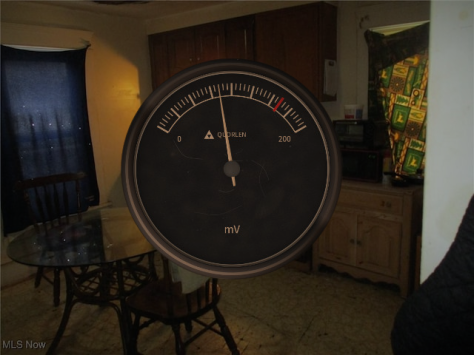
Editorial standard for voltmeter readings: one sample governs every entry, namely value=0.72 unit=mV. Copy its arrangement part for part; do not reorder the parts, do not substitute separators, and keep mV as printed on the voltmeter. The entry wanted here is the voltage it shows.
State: value=85 unit=mV
